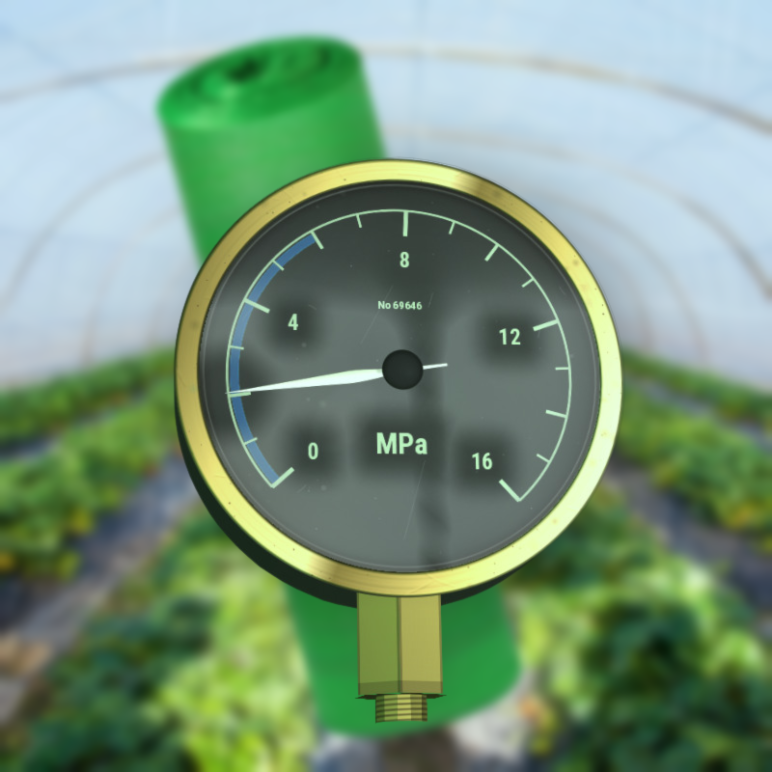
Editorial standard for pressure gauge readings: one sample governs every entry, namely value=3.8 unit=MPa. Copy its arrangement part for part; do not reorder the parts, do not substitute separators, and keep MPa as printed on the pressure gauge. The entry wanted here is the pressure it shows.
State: value=2 unit=MPa
